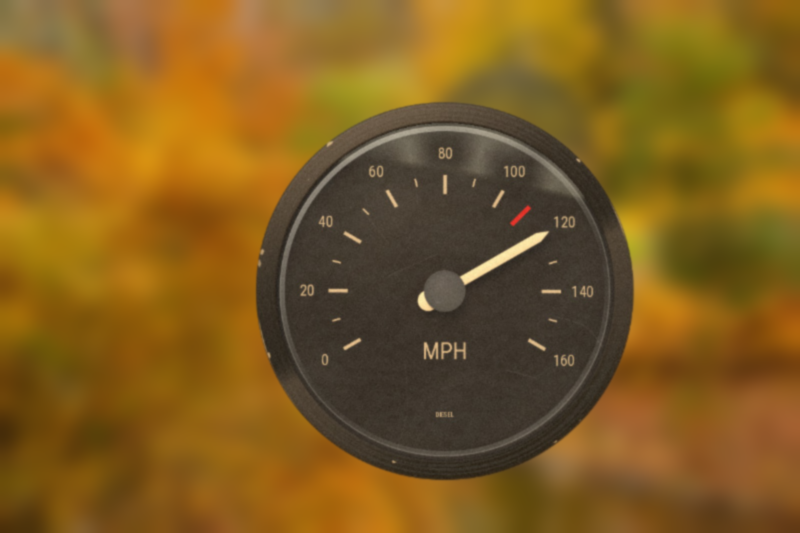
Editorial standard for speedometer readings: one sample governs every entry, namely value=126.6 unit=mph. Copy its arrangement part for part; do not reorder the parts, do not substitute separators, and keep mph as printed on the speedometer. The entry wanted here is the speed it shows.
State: value=120 unit=mph
